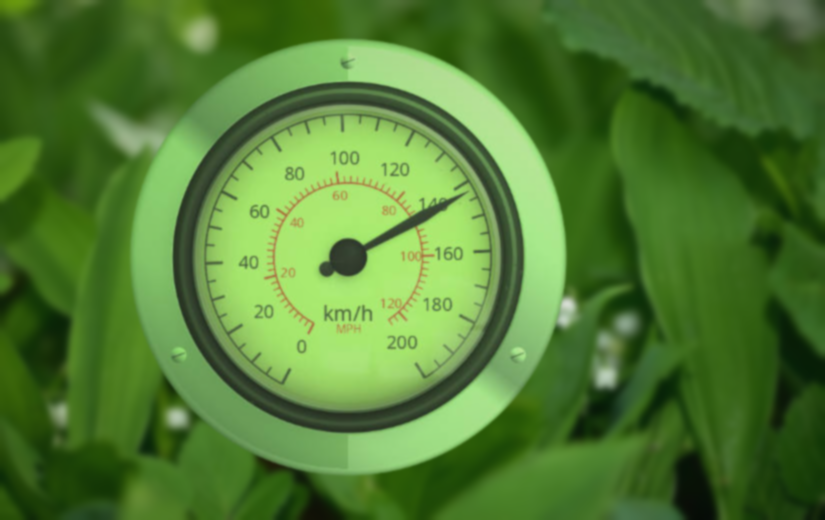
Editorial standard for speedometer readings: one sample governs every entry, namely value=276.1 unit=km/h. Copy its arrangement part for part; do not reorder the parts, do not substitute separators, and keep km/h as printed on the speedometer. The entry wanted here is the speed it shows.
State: value=142.5 unit=km/h
